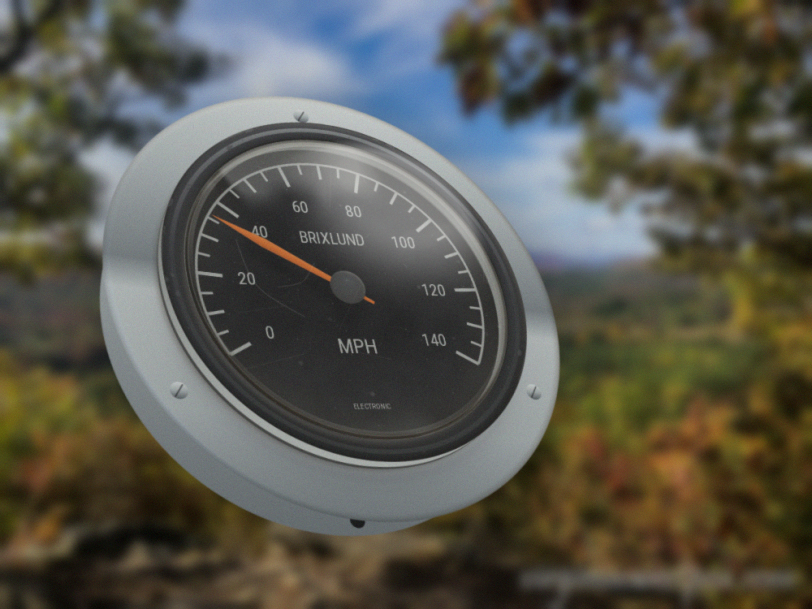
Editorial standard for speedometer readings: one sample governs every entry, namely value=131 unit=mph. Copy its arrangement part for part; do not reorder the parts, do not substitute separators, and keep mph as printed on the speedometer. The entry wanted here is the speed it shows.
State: value=35 unit=mph
